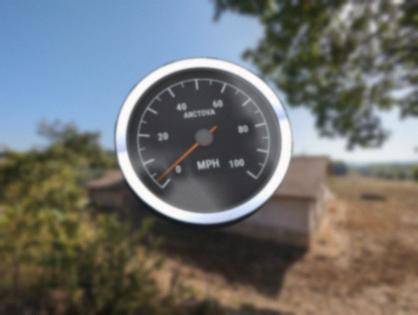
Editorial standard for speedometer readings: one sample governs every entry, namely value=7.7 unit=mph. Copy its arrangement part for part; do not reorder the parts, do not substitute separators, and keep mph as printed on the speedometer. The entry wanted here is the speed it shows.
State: value=2.5 unit=mph
